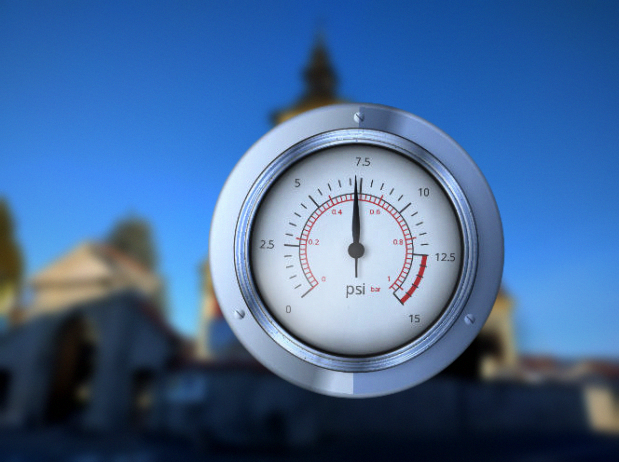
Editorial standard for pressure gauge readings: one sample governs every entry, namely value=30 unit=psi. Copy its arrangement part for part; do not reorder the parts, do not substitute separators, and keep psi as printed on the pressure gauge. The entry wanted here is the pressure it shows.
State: value=7.25 unit=psi
